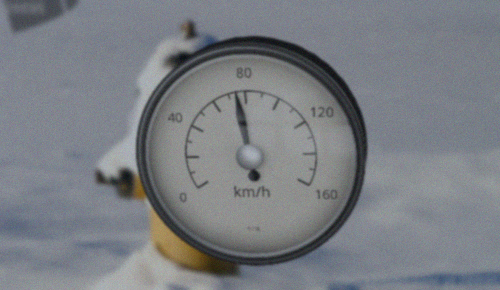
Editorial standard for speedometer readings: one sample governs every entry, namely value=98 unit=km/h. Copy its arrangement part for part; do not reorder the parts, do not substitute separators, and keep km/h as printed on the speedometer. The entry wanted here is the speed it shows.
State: value=75 unit=km/h
